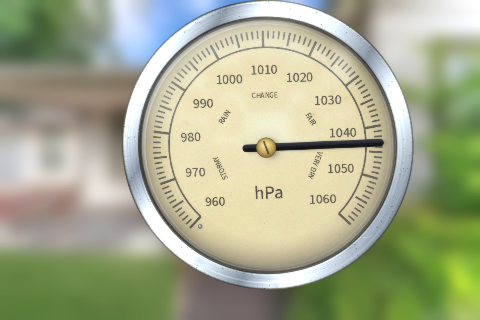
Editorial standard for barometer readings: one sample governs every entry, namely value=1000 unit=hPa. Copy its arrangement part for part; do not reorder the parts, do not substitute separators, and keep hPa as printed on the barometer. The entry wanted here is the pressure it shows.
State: value=1043 unit=hPa
